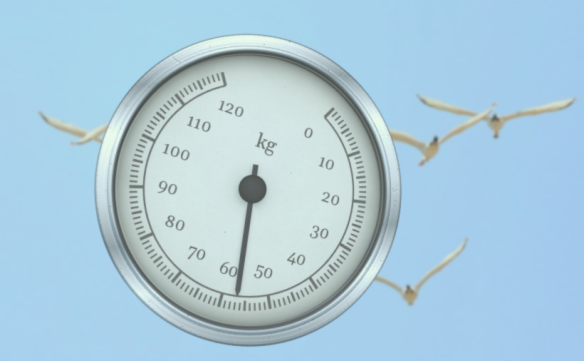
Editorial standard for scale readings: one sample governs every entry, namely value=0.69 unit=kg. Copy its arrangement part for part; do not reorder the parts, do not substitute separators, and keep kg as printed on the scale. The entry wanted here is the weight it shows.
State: value=57 unit=kg
